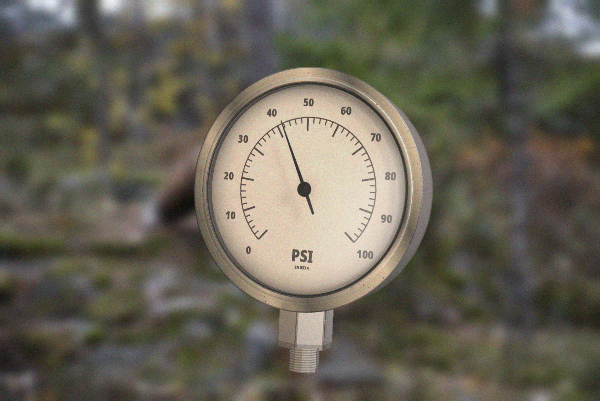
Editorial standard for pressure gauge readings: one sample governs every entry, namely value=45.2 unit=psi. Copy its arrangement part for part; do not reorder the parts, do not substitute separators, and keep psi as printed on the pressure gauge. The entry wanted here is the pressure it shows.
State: value=42 unit=psi
